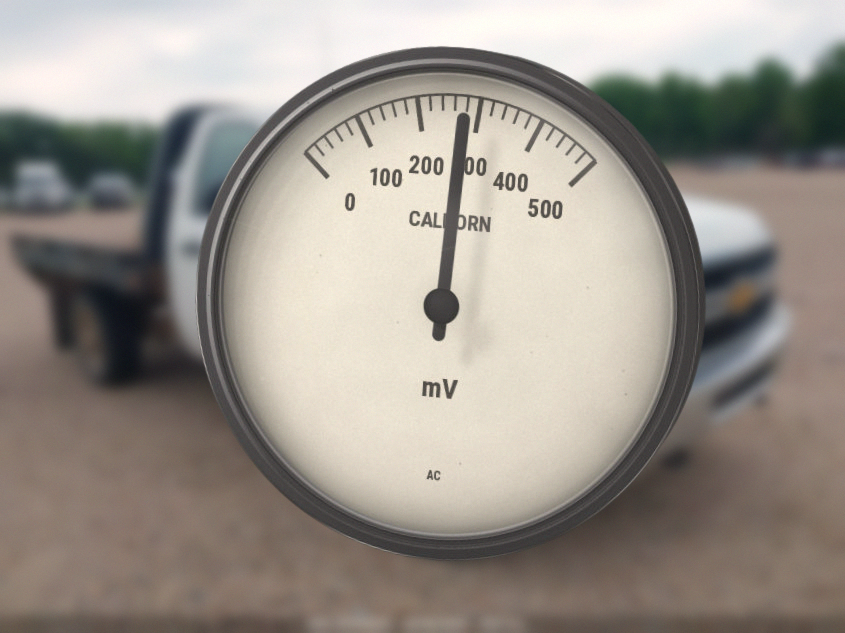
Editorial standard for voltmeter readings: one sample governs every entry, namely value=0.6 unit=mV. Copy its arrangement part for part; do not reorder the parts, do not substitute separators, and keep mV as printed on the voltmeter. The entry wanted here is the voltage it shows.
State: value=280 unit=mV
